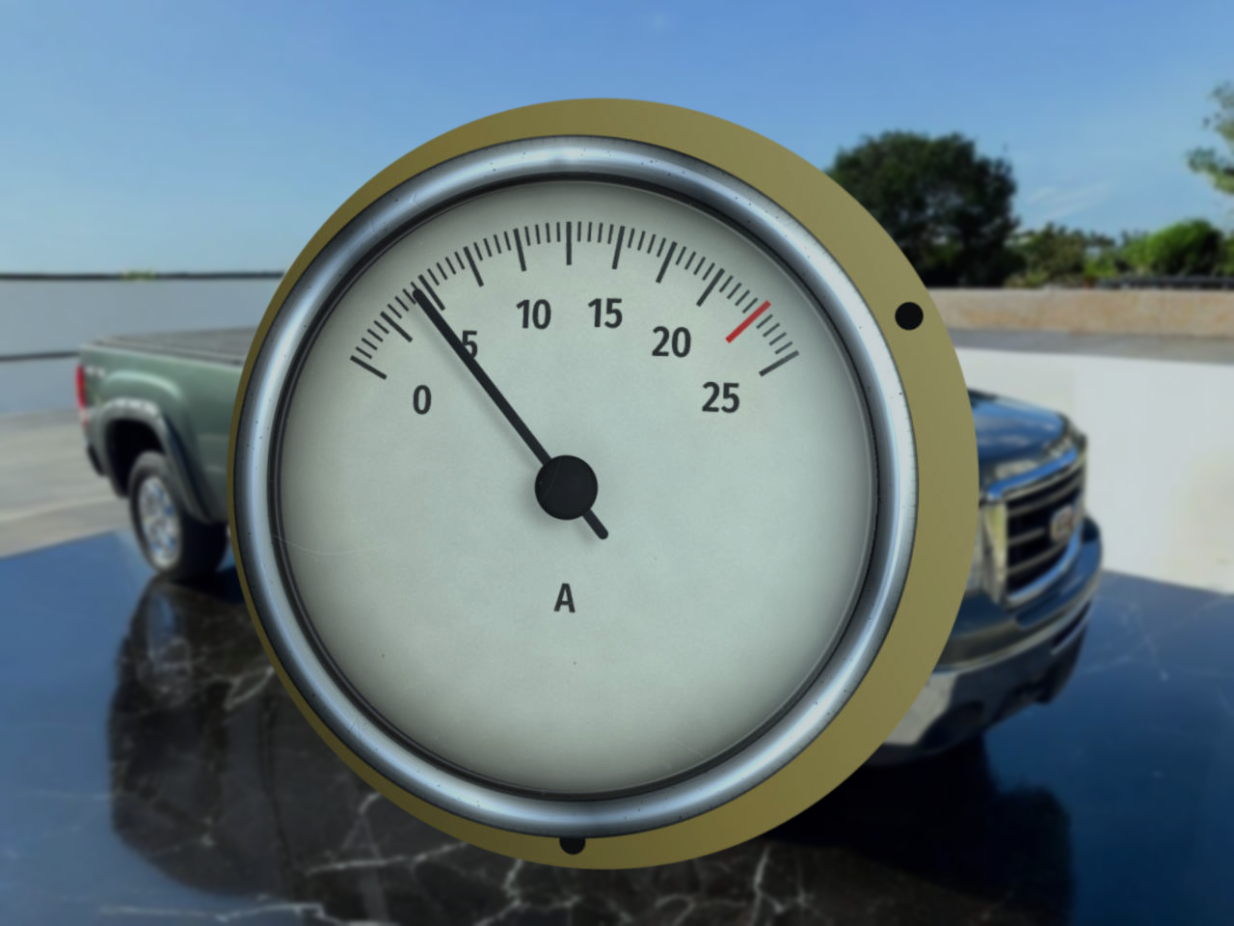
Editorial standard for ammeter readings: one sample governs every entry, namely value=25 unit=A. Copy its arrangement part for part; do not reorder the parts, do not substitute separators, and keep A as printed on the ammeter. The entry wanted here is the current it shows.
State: value=4.5 unit=A
